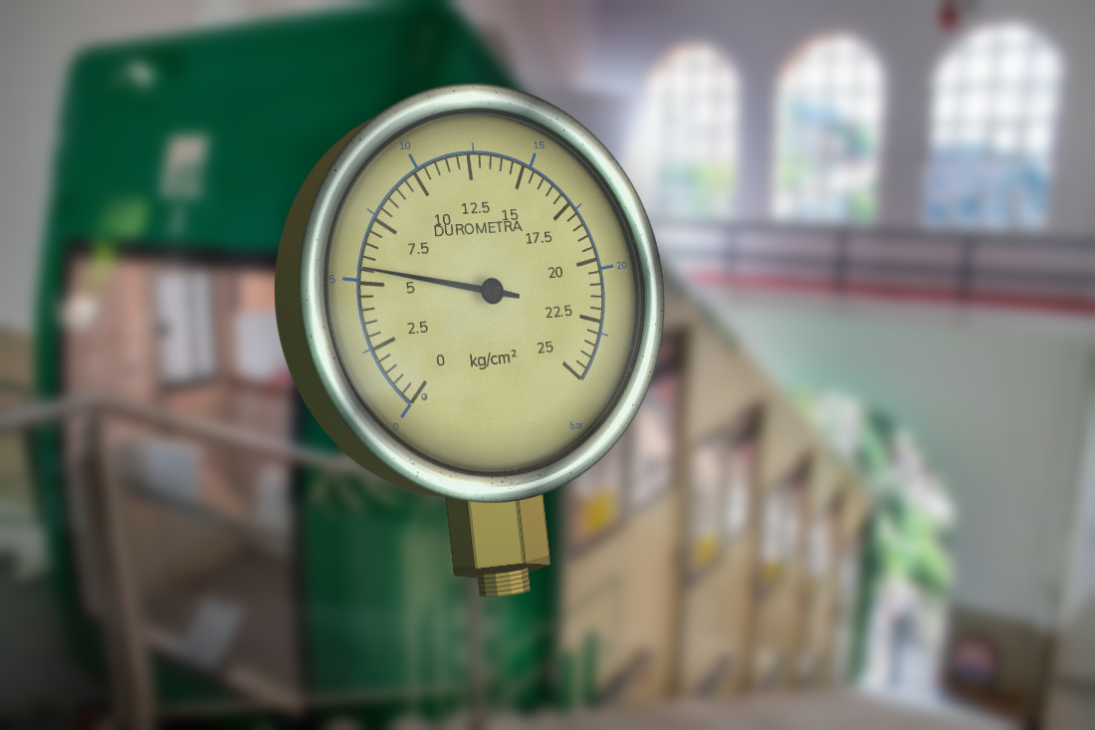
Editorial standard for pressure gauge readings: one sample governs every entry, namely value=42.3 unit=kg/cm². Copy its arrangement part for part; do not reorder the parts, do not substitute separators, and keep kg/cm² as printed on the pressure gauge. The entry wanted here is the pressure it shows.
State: value=5.5 unit=kg/cm²
